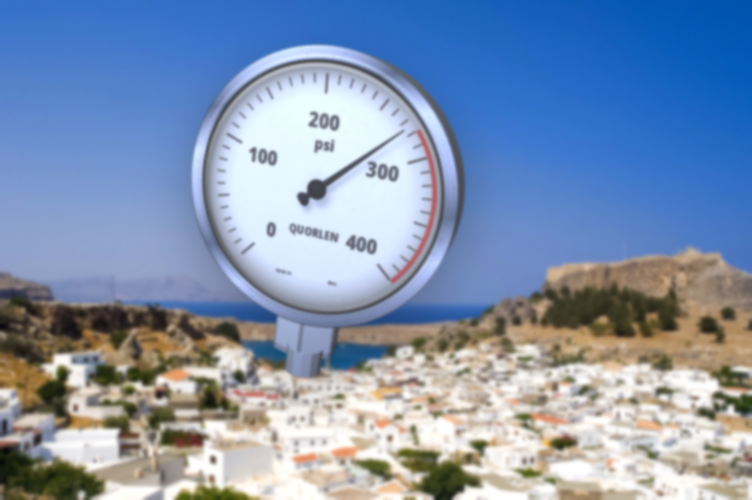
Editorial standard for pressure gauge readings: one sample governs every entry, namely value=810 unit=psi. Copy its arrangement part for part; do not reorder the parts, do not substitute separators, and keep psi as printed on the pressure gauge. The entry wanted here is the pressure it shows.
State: value=275 unit=psi
